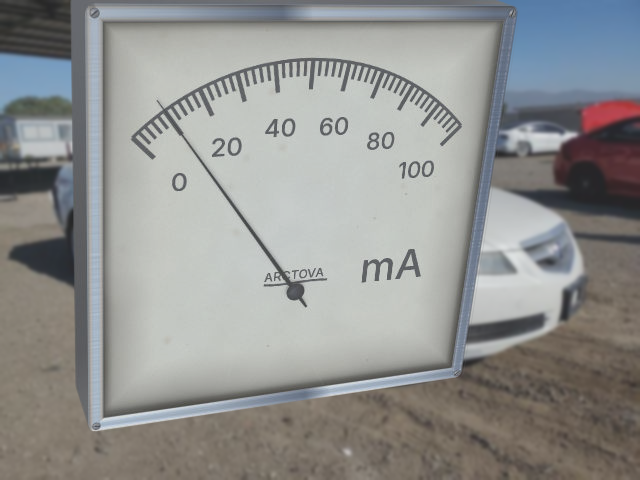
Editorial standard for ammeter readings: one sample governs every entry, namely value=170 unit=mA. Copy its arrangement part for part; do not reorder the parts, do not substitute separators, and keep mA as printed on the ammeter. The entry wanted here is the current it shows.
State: value=10 unit=mA
